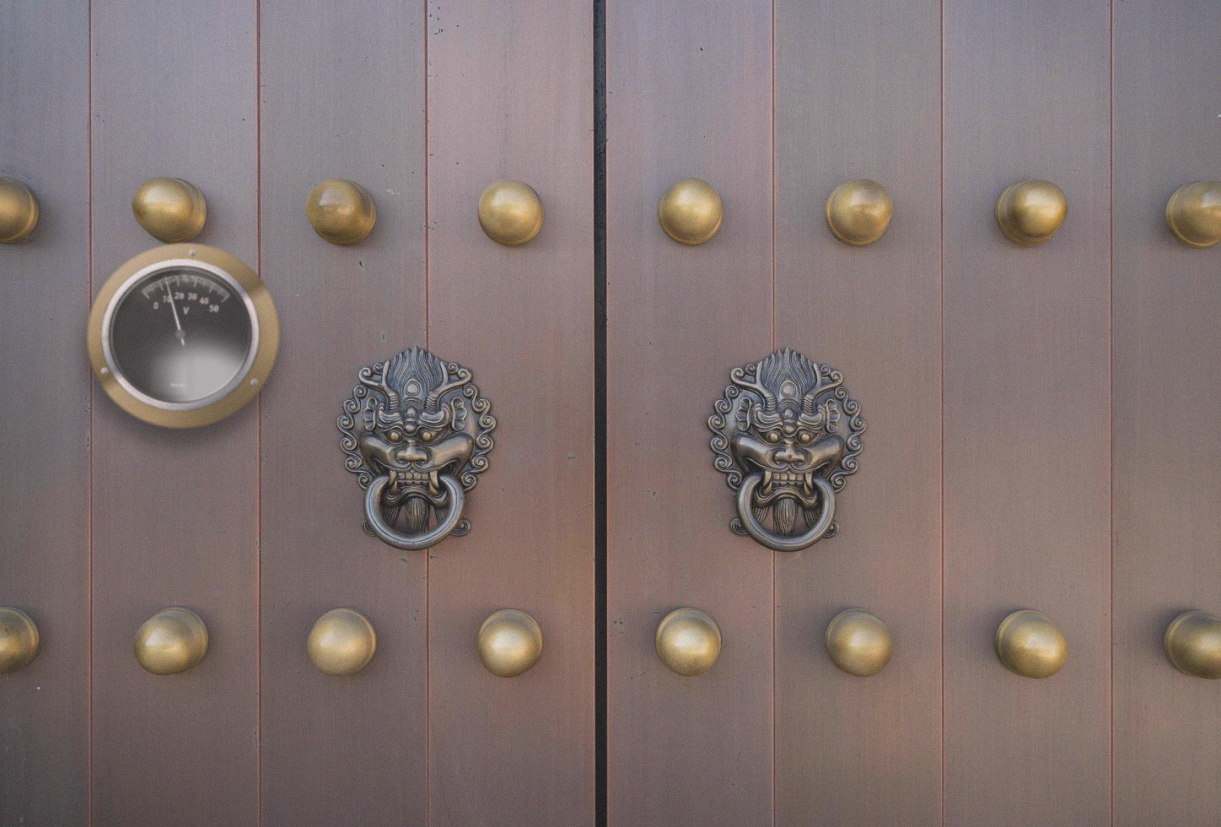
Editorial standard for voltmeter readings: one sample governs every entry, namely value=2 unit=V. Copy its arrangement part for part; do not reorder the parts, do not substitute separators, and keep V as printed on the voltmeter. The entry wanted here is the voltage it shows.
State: value=15 unit=V
